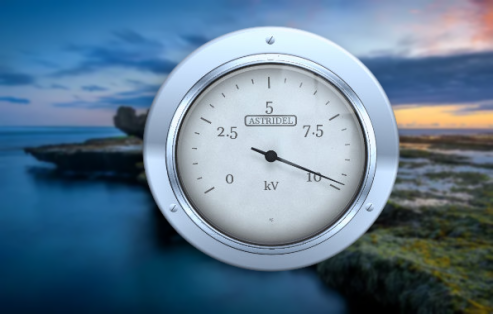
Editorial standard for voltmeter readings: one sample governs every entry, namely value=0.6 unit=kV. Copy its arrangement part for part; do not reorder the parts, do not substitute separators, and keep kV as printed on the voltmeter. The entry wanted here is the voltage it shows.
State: value=9.75 unit=kV
